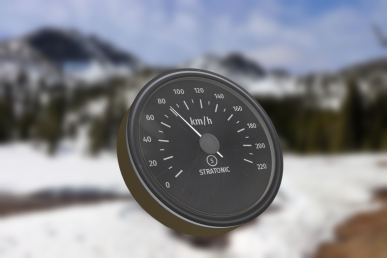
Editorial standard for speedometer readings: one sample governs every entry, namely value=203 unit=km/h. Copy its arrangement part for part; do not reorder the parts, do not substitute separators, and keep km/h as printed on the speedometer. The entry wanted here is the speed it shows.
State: value=80 unit=km/h
